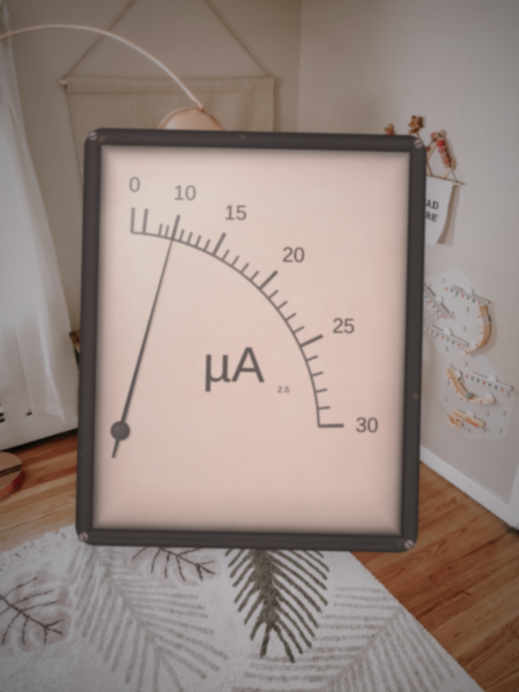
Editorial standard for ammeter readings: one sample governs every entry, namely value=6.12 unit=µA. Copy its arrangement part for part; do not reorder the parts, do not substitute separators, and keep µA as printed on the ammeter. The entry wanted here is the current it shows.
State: value=10 unit=µA
